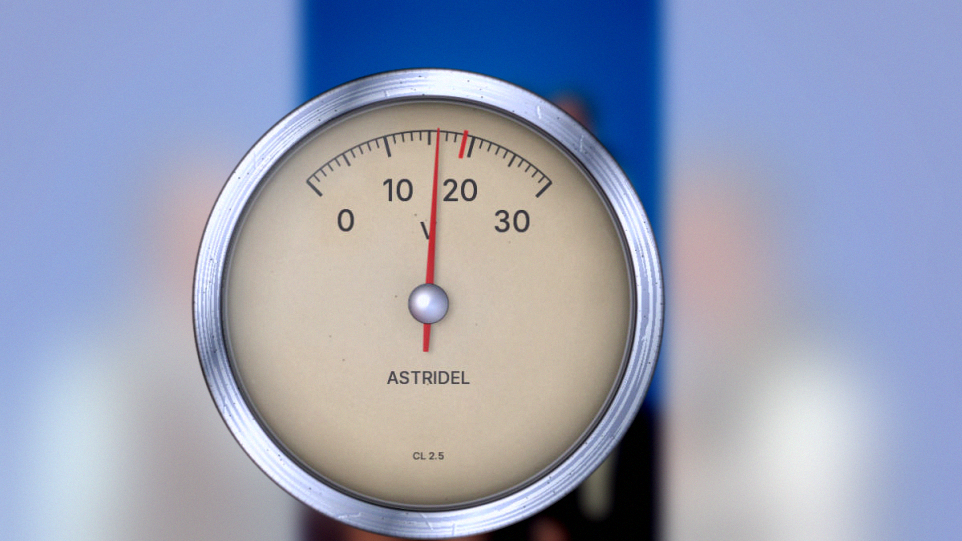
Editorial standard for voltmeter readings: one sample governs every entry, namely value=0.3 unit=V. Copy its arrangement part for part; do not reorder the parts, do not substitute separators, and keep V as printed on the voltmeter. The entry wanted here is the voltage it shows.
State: value=16 unit=V
